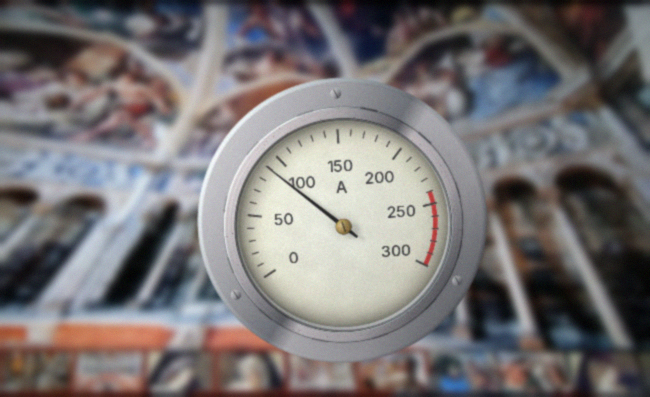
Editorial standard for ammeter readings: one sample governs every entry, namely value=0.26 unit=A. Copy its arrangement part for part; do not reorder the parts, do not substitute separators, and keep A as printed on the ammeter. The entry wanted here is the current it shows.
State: value=90 unit=A
